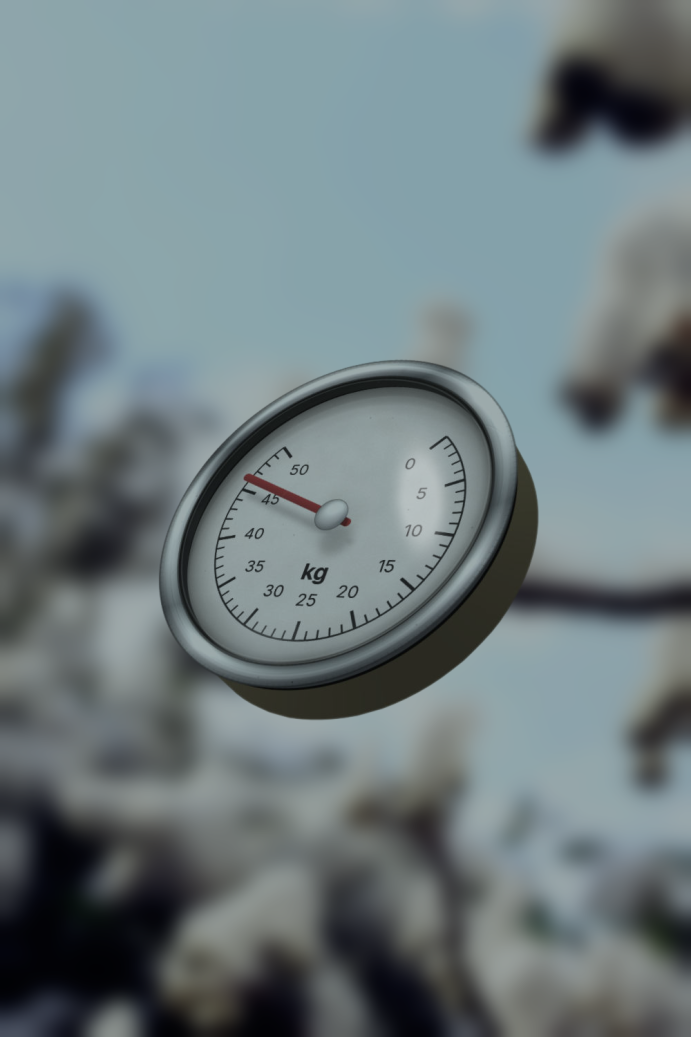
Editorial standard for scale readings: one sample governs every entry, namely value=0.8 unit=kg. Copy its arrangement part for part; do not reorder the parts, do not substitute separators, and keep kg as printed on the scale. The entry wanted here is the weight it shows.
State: value=46 unit=kg
